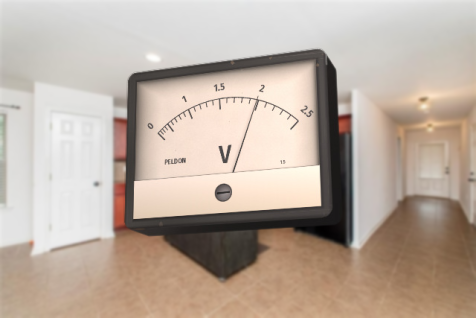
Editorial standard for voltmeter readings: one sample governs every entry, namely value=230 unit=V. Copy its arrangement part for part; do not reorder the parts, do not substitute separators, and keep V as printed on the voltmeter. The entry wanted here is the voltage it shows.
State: value=2 unit=V
